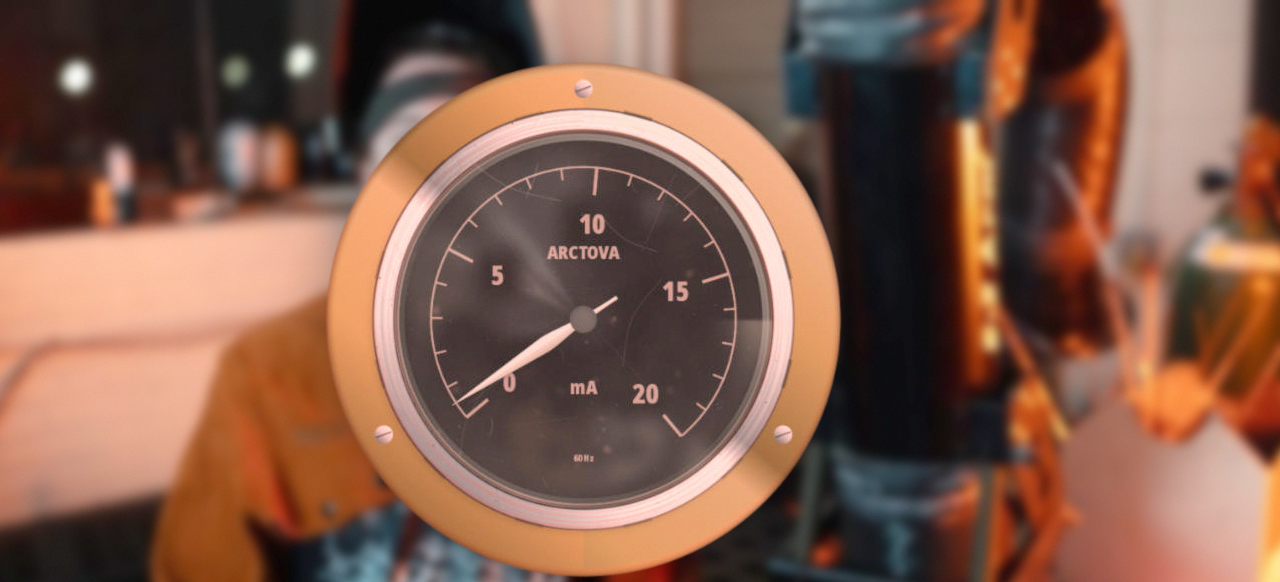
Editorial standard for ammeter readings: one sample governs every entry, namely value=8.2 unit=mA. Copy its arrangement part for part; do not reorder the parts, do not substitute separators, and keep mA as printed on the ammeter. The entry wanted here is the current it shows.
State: value=0.5 unit=mA
